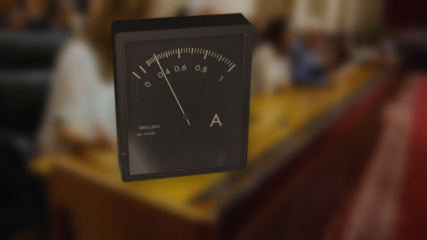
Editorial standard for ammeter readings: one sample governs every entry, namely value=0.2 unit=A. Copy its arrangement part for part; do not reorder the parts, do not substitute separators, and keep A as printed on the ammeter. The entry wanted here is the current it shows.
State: value=0.4 unit=A
